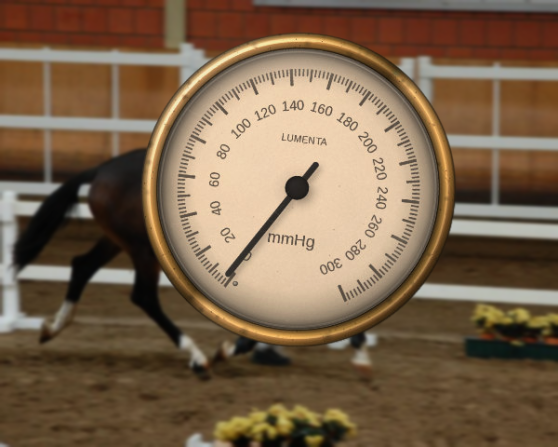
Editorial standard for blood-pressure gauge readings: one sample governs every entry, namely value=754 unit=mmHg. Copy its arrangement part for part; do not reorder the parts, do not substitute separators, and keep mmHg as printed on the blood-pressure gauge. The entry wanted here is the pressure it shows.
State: value=2 unit=mmHg
